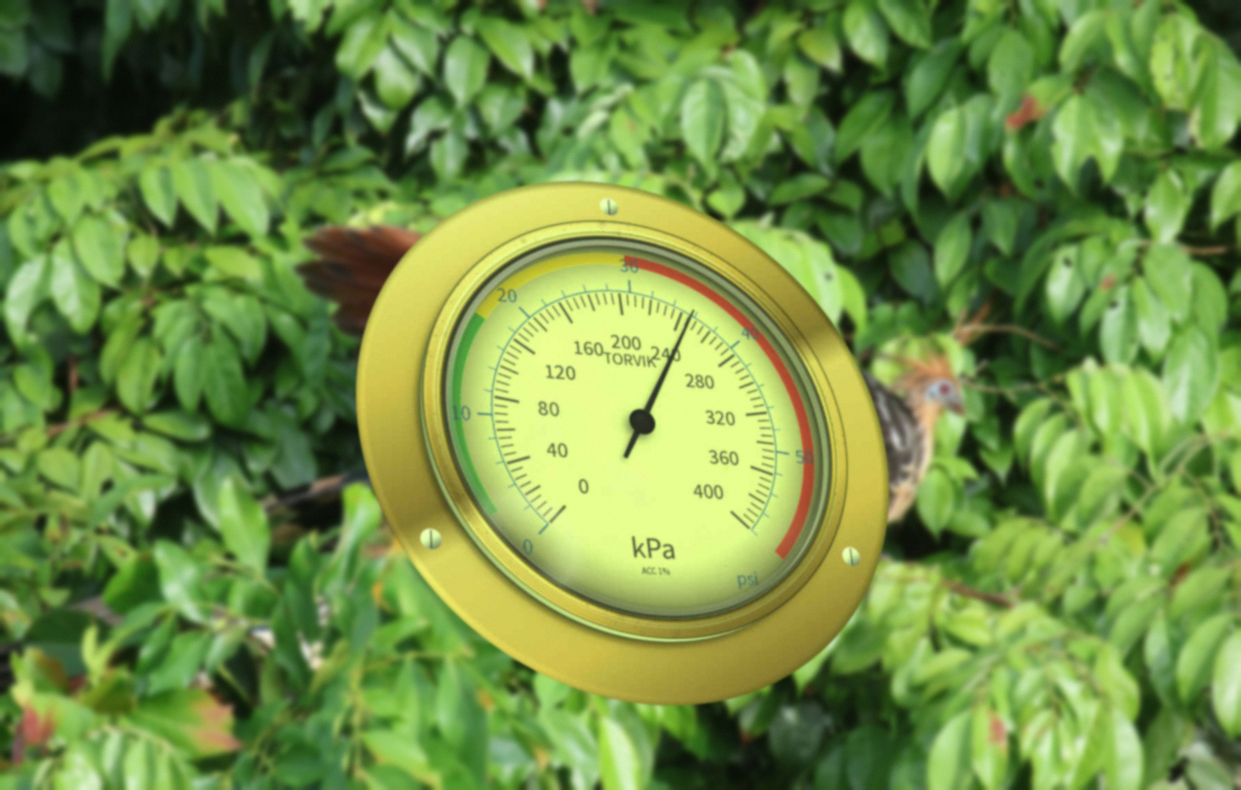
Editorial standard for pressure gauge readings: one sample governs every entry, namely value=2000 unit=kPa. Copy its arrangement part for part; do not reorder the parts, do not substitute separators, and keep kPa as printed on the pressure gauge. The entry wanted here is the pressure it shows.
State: value=245 unit=kPa
